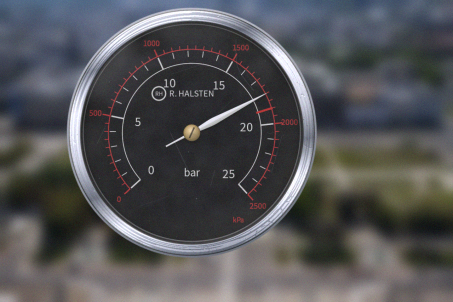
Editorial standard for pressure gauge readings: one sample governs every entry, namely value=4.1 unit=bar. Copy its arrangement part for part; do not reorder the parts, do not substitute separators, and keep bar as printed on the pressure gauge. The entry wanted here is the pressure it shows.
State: value=18 unit=bar
